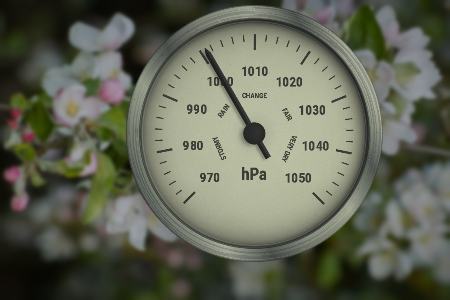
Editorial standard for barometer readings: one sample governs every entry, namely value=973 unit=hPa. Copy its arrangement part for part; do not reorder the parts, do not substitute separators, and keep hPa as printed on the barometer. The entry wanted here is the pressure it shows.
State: value=1001 unit=hPa
